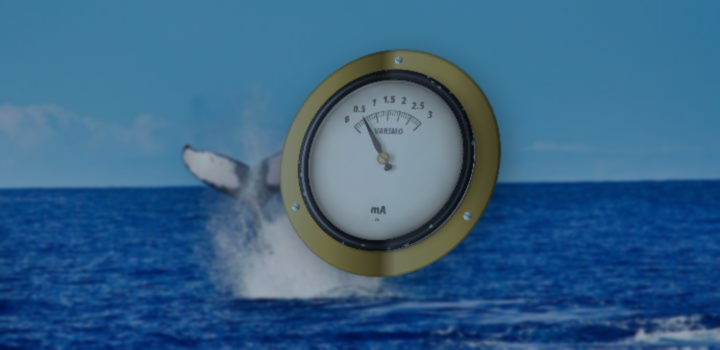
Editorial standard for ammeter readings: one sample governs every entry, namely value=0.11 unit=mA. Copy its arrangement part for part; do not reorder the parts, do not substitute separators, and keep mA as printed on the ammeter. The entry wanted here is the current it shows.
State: value=0.5 unit=mA
